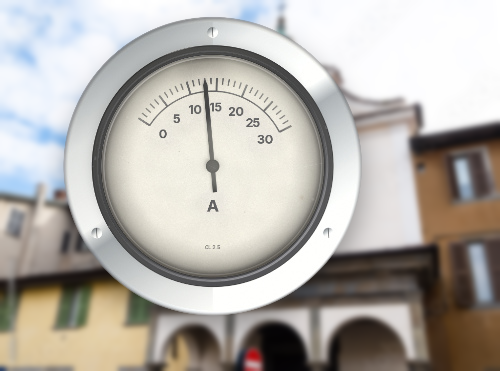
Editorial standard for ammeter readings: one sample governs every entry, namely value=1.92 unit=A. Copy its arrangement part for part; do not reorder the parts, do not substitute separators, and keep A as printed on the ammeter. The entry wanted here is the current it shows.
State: value=13 unit=A
